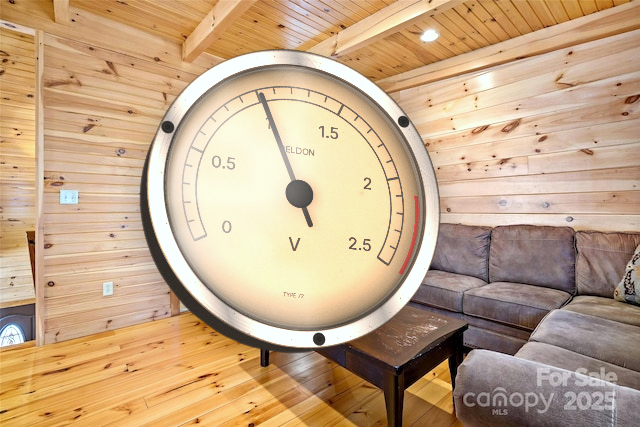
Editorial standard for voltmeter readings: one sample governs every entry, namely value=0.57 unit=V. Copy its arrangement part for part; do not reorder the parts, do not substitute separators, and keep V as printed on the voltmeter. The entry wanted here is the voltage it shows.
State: value=1 unit=V
